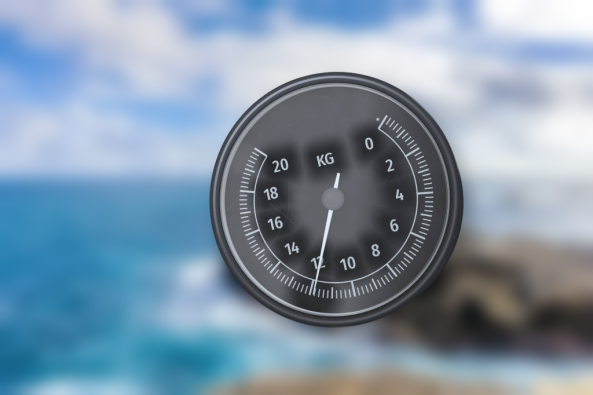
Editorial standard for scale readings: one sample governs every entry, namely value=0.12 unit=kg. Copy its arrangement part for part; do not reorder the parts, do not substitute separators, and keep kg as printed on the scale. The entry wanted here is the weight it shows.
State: value=11.8 unit=kg
